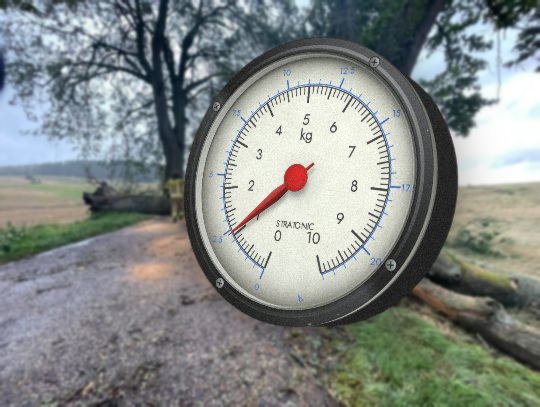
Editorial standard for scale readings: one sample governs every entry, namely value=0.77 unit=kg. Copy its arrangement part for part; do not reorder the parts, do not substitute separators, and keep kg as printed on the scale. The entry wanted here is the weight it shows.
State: value=1 unit=kg
